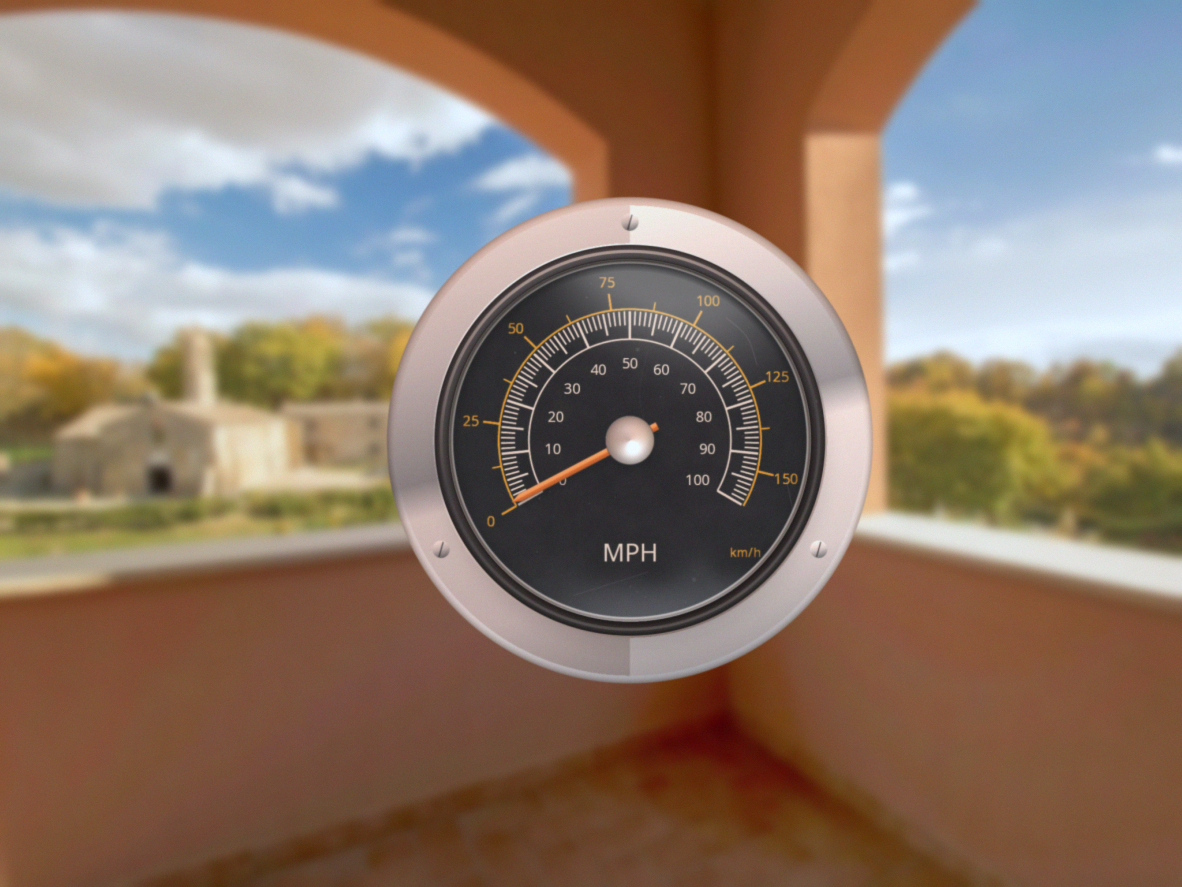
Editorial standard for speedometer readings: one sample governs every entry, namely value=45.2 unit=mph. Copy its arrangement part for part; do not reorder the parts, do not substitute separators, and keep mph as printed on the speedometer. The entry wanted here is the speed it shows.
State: value=1 unit=mph
